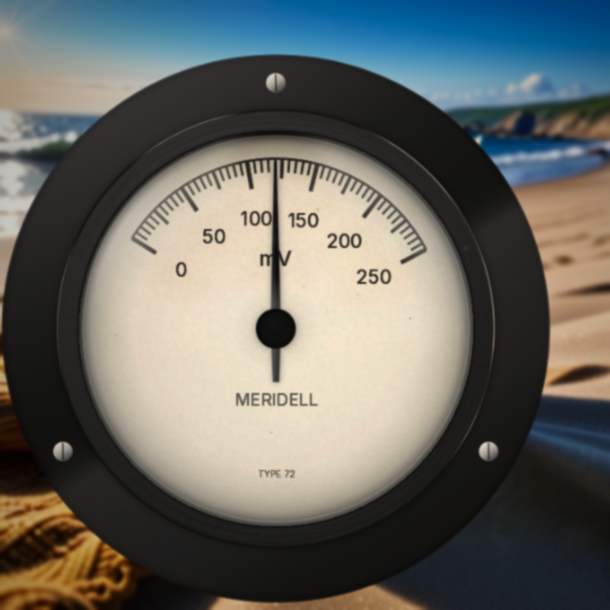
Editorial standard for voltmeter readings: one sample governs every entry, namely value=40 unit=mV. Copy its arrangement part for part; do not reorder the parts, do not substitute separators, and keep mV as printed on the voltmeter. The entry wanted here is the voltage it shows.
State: value=120 unit=mV
